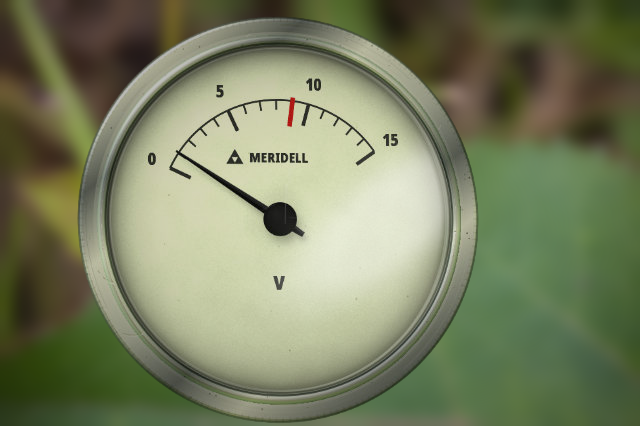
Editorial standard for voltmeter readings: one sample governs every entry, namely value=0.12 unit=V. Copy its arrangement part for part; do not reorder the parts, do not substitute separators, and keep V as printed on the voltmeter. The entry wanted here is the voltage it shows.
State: value=1 unit=V
